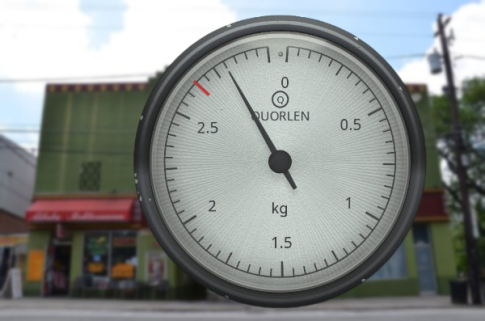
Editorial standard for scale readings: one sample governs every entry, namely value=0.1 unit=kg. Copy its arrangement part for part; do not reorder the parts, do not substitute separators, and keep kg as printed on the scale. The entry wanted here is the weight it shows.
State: value=2.8 unit=kg
